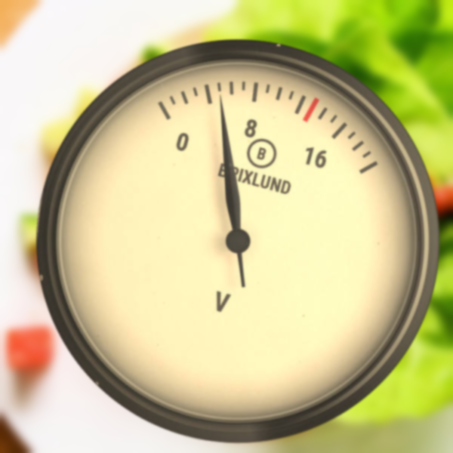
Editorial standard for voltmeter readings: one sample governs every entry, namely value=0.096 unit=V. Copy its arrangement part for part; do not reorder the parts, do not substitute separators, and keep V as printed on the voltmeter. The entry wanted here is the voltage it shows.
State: value=5 unit=V
